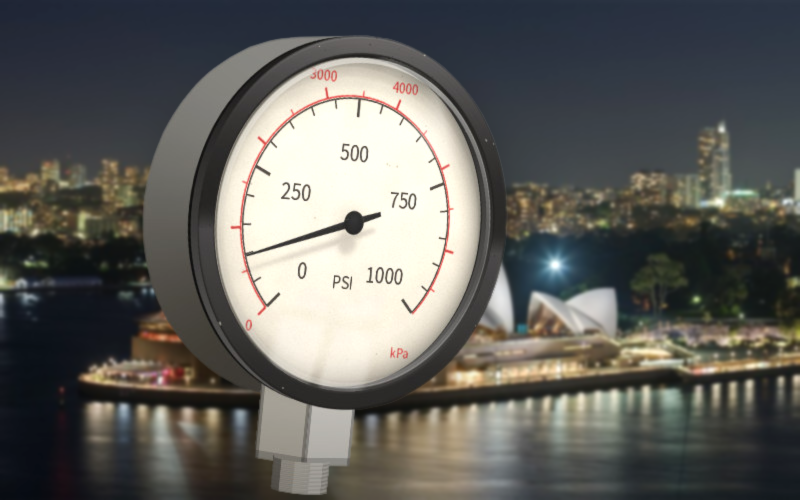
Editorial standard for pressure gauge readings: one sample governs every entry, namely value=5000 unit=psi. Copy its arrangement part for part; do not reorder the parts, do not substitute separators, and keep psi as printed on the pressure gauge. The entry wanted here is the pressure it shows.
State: value=100 unit=psi
